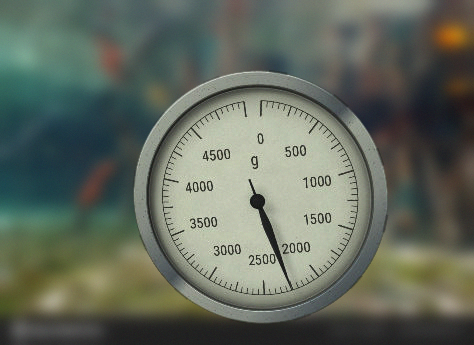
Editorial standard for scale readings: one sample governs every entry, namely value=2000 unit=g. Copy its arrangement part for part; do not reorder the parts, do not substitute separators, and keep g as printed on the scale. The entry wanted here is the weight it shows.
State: value=2250 unit=g
